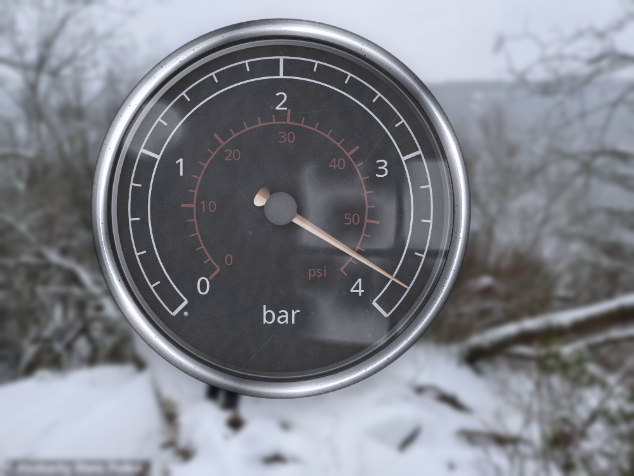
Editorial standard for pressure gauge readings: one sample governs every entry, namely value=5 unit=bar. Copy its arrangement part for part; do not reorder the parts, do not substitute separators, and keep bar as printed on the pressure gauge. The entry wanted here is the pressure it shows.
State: value=3.8 unit=bar
